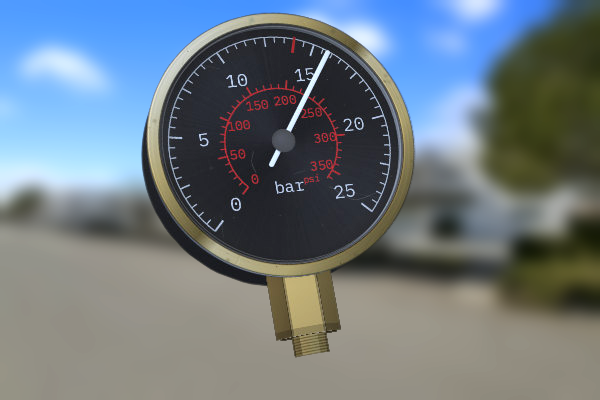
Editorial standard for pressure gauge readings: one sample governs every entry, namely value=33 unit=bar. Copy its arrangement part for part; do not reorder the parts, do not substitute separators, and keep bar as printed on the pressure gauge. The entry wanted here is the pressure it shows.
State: value=15.75 unit=bar
